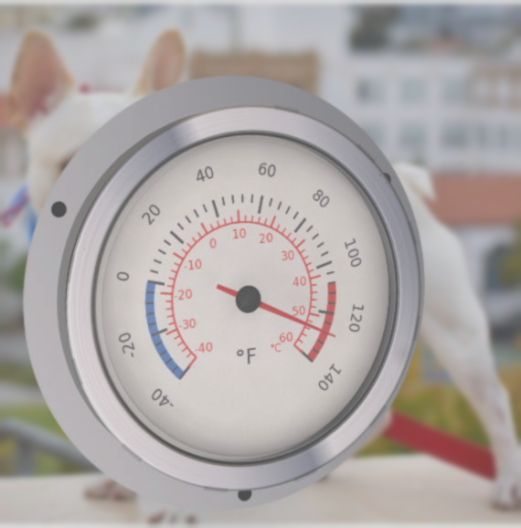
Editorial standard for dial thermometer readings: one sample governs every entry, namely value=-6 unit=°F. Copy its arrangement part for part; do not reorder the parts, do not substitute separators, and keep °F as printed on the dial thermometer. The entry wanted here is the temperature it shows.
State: value=128 unit=°F
